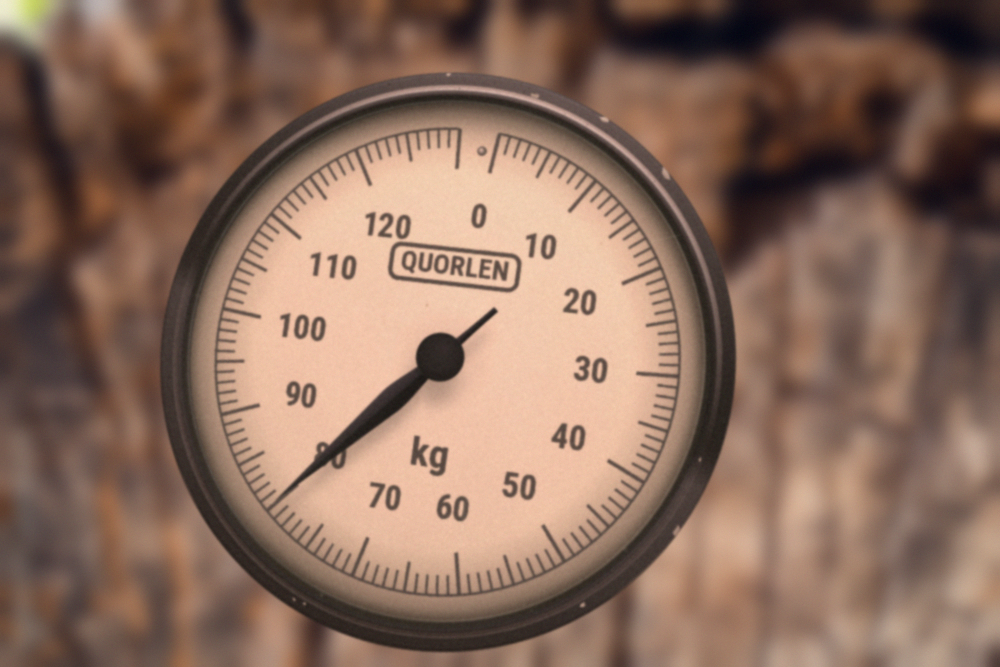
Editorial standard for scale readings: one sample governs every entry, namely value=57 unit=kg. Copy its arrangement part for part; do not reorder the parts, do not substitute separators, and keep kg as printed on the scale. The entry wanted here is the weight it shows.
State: value=80 unit=kg
